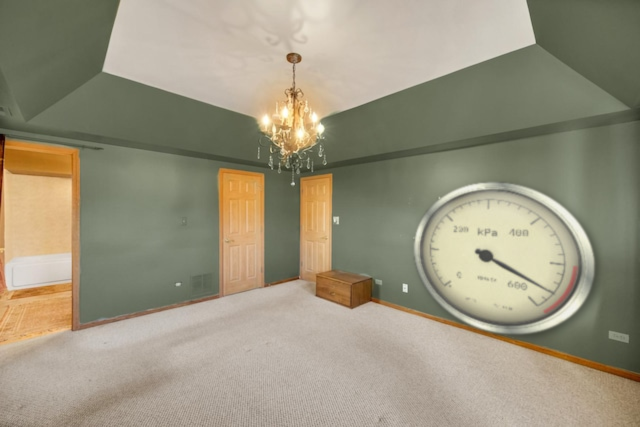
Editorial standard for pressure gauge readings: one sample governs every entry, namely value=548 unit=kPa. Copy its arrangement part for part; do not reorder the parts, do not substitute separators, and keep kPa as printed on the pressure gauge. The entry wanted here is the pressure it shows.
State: value=560 unit=kPa
